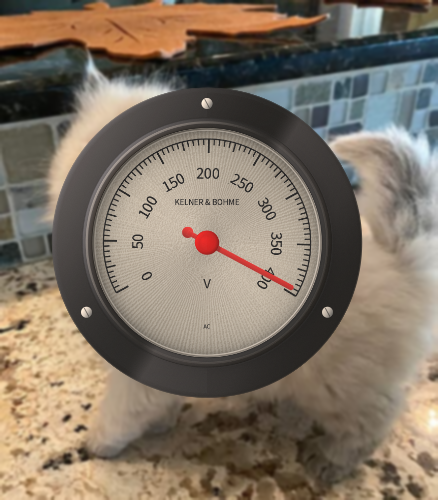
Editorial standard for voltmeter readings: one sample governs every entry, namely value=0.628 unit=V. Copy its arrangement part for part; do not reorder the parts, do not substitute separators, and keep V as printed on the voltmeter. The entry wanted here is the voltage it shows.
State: value=395 unit=V
